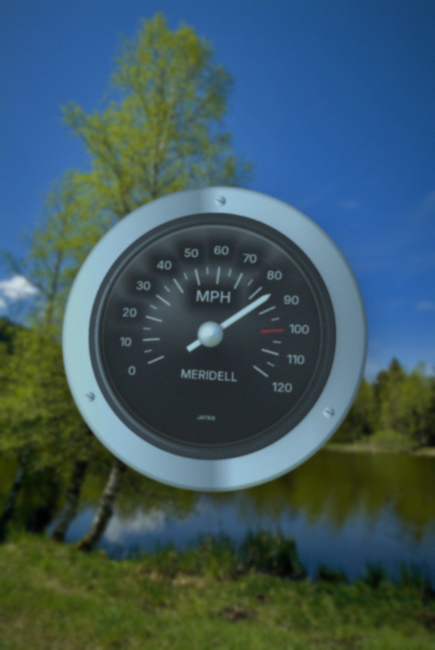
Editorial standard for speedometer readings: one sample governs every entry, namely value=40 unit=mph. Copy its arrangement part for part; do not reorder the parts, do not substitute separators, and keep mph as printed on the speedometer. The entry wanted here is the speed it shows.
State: value=85 unit=mph
